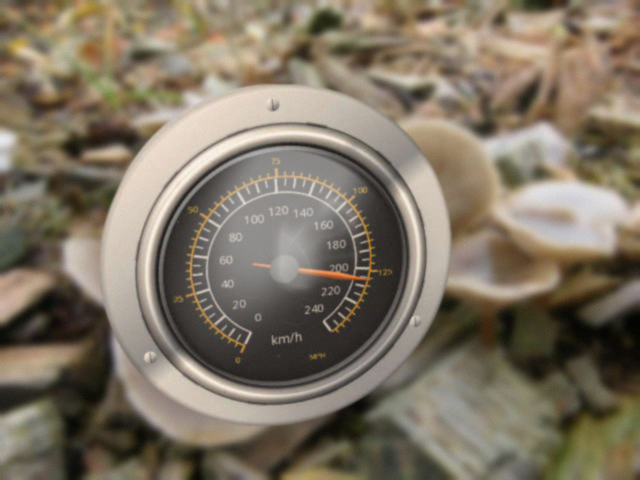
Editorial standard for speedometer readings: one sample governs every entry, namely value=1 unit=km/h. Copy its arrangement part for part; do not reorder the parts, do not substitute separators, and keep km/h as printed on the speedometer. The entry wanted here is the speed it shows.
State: value=205 unit=km/h
